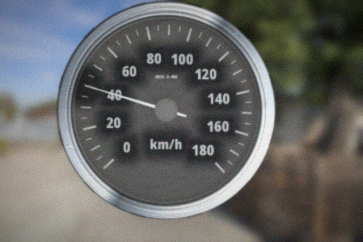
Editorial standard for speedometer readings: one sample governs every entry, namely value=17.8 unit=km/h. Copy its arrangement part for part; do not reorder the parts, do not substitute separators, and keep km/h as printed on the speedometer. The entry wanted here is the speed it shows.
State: value=40 unit=km/h
